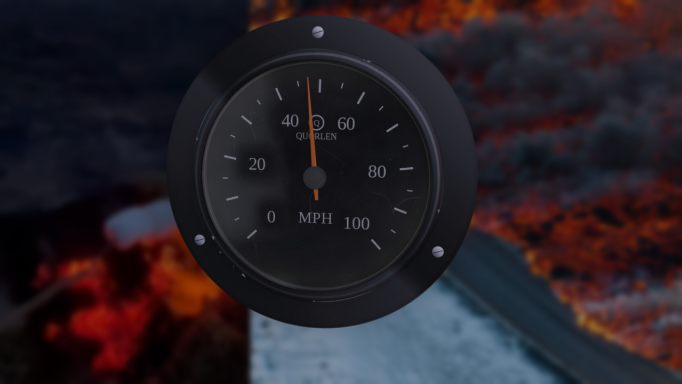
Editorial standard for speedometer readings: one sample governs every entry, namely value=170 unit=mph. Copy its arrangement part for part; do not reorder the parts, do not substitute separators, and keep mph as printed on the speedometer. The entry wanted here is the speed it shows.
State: value=47.5 unit=mph
